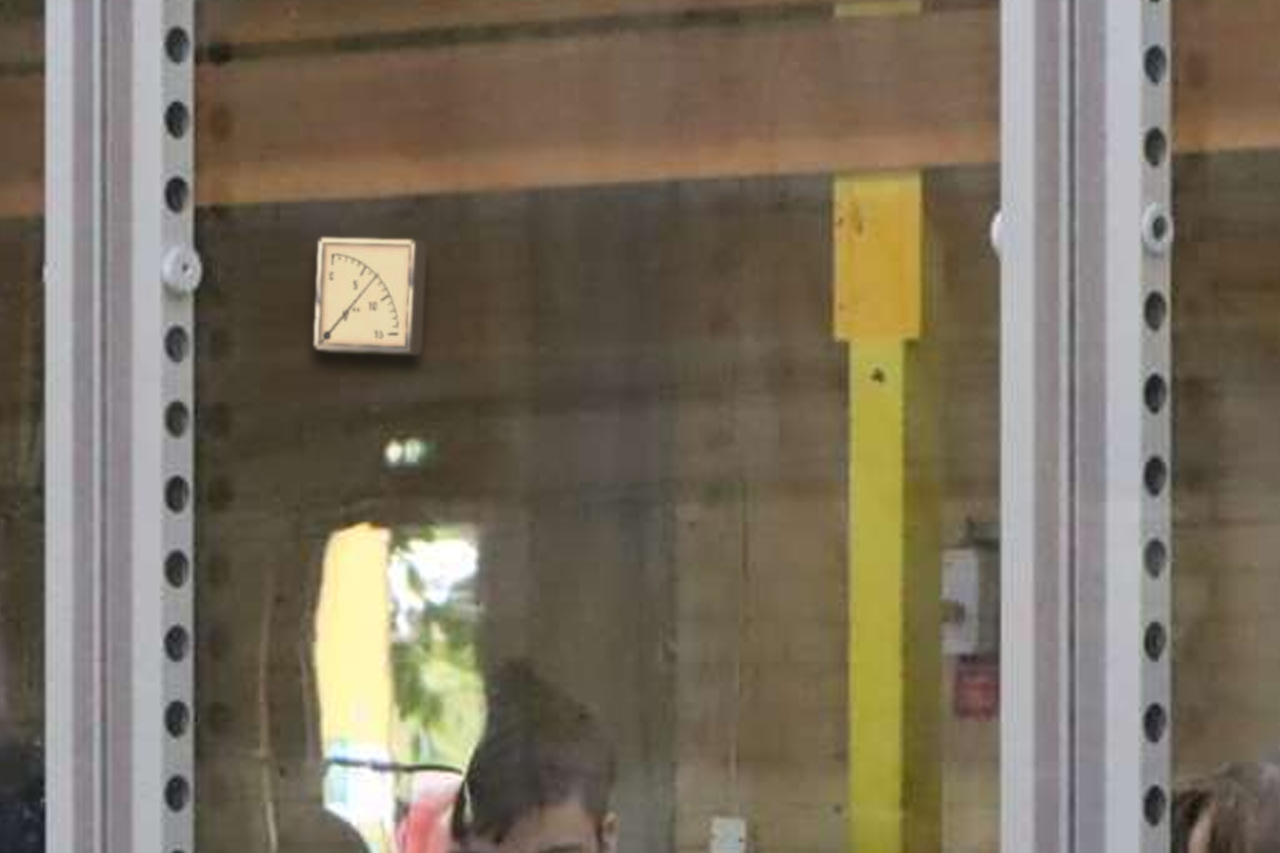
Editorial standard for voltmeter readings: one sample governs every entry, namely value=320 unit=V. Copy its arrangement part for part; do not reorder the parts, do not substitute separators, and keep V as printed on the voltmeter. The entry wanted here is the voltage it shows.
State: value=7 unit=V
